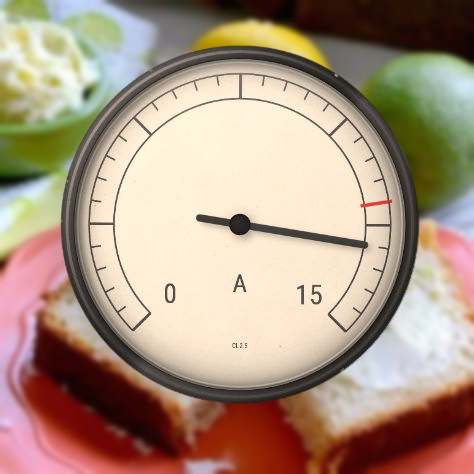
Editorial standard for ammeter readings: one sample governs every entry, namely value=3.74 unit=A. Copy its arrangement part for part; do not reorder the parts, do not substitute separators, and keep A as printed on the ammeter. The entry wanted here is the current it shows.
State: value=13 unit=A
